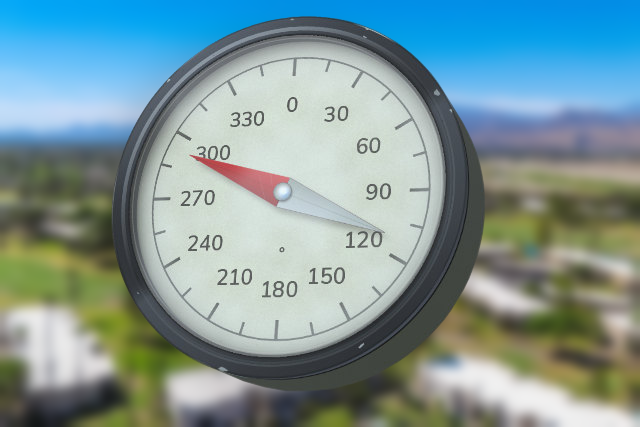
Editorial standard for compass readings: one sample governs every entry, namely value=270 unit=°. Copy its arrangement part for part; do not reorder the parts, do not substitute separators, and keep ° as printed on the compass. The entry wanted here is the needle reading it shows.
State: value=292.5 unit=°
